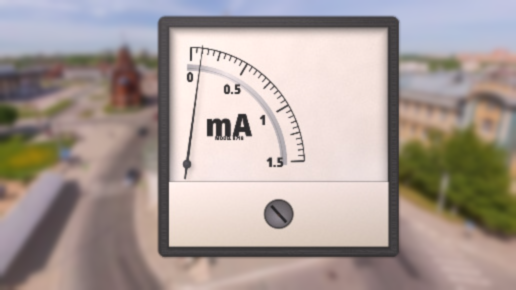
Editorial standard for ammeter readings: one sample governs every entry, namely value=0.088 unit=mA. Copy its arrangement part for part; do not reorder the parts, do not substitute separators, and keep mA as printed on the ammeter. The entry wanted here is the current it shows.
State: value=0.1 unit=mA
